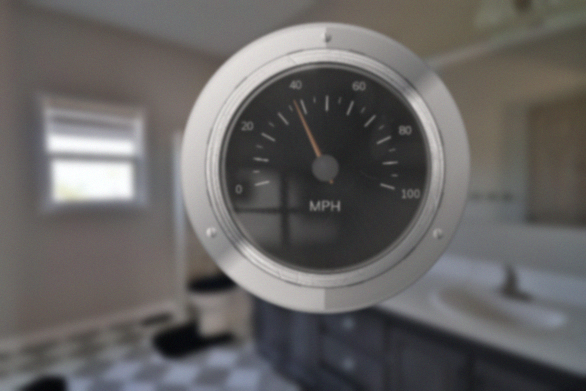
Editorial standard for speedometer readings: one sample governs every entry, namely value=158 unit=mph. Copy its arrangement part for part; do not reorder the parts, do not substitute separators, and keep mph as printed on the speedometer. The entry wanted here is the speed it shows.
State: value=37.5 unit=mph
